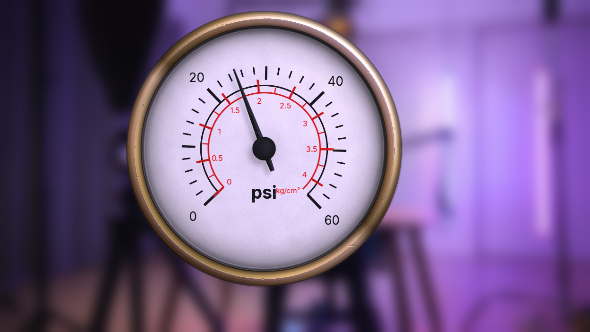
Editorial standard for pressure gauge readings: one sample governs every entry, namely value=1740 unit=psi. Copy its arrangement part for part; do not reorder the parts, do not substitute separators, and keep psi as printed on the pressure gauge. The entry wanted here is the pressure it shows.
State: value=25 unit=psi
